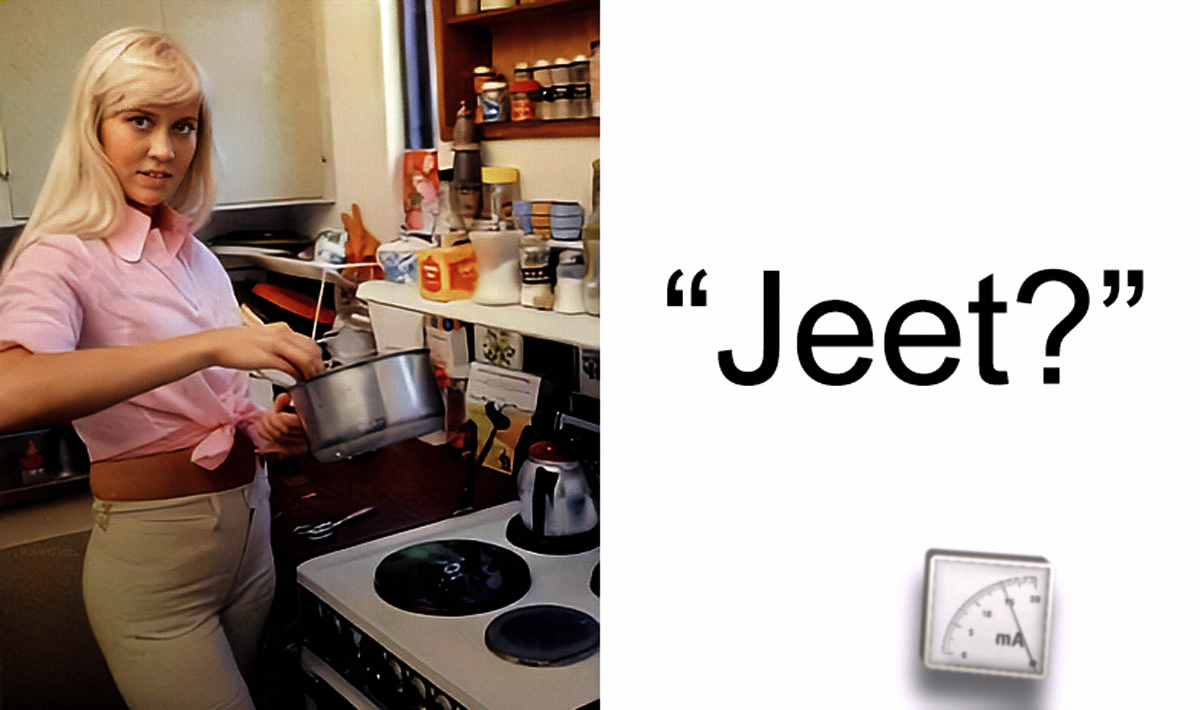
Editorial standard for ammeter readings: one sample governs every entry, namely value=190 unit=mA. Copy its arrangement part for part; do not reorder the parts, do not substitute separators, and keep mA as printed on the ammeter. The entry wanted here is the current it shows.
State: value=15 unit=mA
